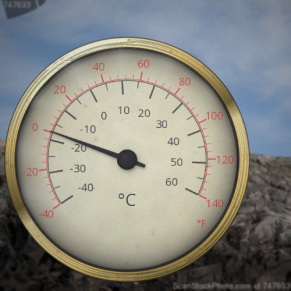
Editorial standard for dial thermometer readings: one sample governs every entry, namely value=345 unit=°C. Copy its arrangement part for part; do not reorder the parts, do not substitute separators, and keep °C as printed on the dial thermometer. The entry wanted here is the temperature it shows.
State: value=-17.5 unit=°C
